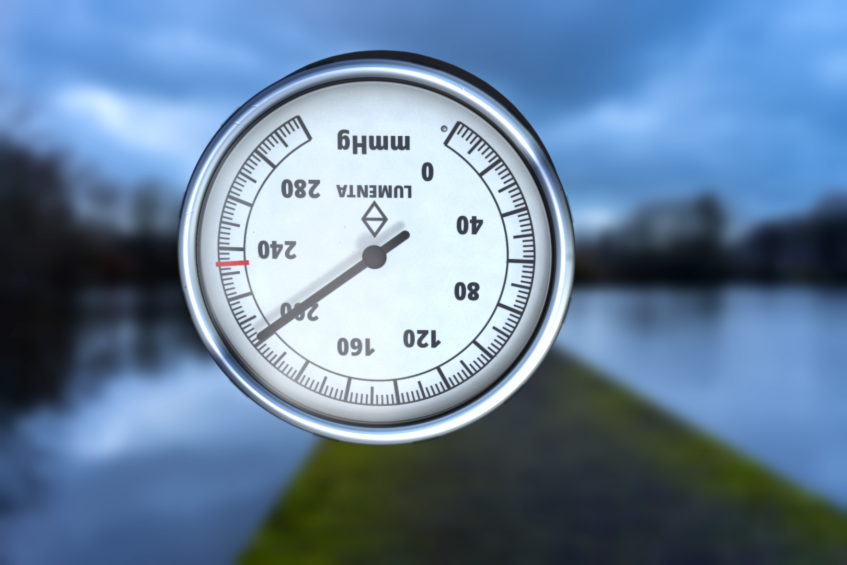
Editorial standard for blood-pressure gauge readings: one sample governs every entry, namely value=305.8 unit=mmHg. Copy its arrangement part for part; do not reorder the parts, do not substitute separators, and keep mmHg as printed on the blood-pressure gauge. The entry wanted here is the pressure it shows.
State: value=202 unit=mmHg
